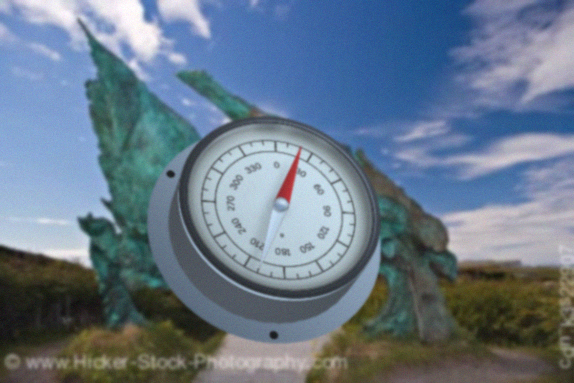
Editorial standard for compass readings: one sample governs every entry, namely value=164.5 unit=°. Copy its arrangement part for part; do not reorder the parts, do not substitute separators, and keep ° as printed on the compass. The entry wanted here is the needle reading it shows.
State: value=20 unit=°
